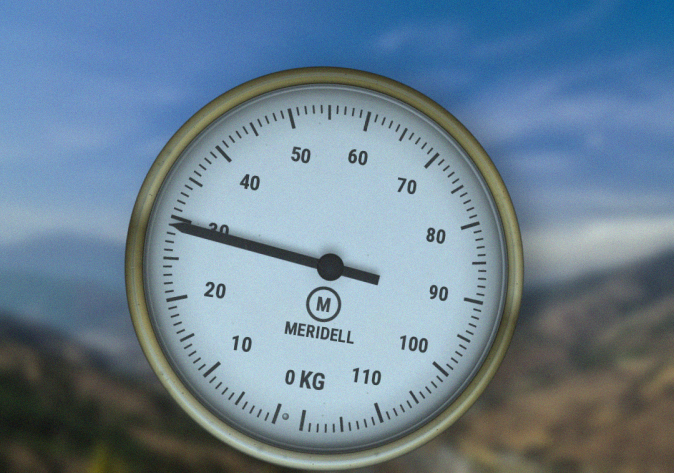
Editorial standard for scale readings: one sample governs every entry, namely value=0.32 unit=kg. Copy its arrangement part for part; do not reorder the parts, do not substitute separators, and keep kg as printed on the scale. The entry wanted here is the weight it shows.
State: value=29 unit=kg
